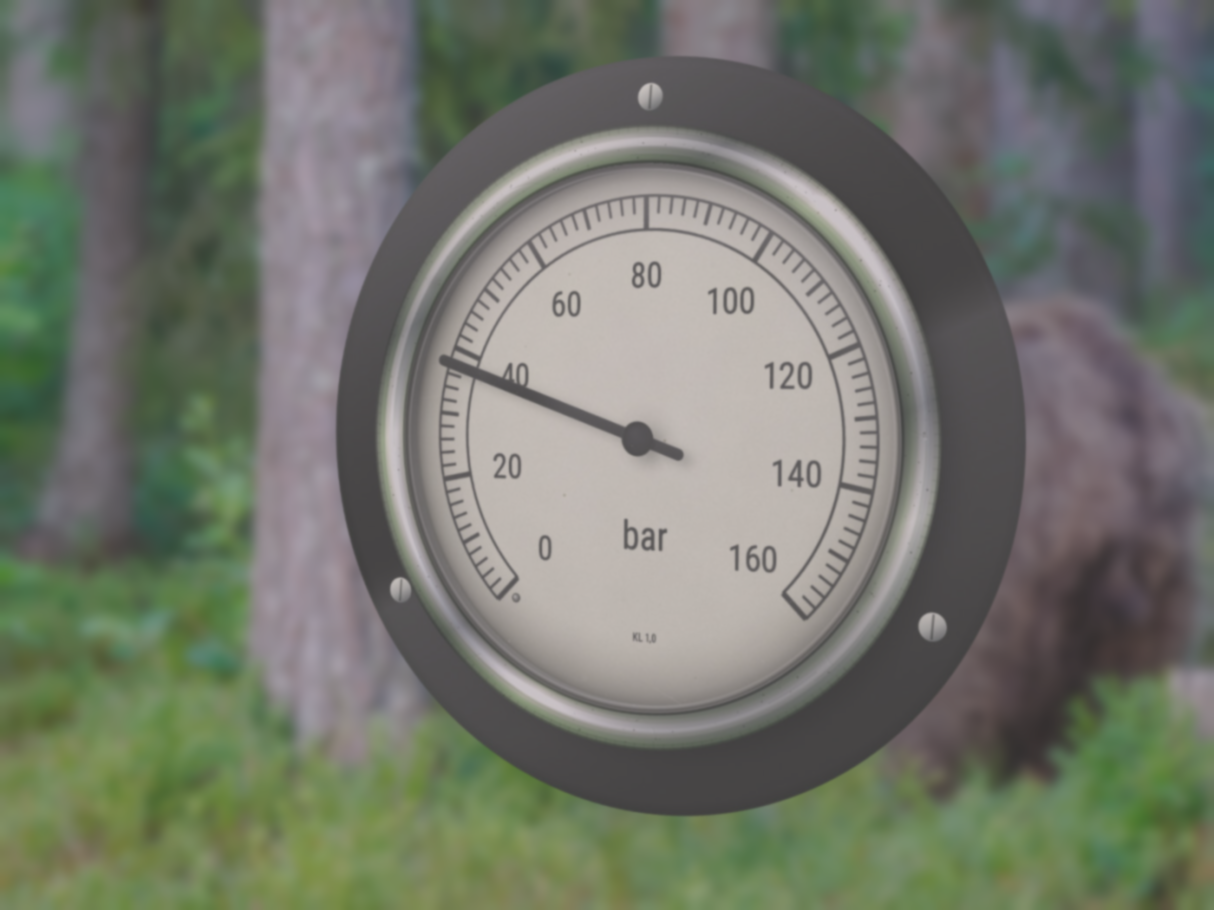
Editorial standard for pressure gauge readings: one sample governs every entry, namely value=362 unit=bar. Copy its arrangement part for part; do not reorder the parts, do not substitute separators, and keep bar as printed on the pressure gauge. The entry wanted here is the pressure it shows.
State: value=38 unit=bar
